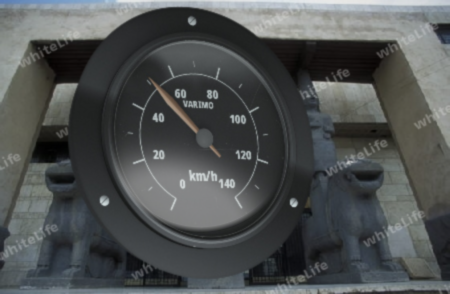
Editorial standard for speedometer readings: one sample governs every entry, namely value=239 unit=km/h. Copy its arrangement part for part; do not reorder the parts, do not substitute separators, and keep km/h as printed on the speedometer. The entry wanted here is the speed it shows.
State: value=50 unit=km/h
